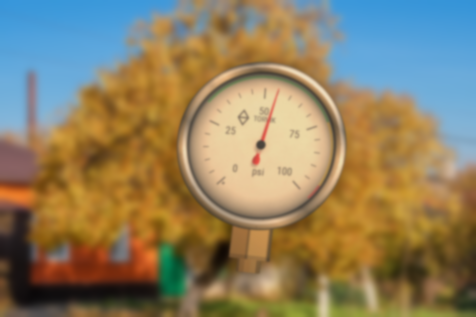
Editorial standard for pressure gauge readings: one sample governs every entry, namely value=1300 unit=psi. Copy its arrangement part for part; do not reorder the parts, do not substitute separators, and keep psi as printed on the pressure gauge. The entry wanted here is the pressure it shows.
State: value=55 unit=psi
